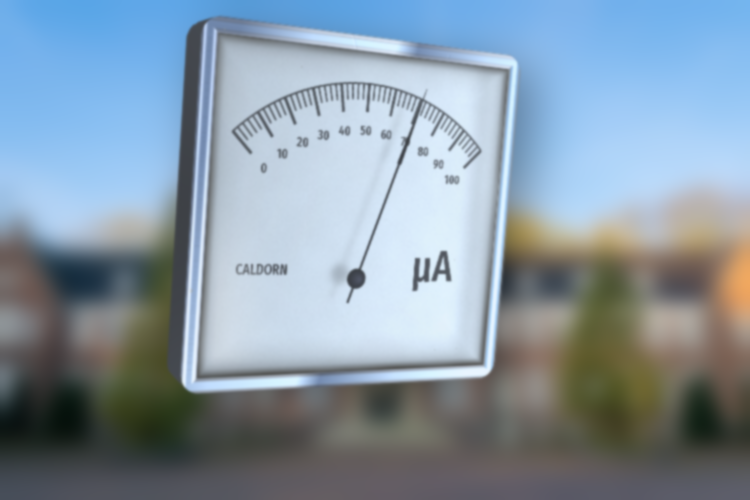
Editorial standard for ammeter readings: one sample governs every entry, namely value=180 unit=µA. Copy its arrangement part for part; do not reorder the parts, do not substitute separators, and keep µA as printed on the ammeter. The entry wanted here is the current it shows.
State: value=70 unit=µA
